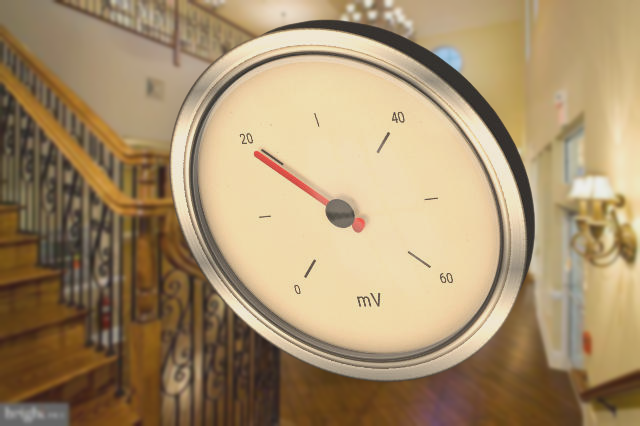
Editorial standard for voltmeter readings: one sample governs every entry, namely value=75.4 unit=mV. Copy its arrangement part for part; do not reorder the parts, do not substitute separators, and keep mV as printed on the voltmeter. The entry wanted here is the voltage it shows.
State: value=20 unit=mV
